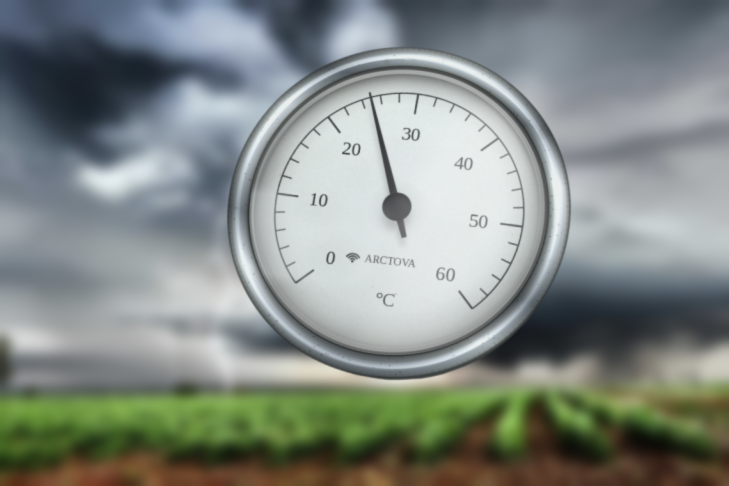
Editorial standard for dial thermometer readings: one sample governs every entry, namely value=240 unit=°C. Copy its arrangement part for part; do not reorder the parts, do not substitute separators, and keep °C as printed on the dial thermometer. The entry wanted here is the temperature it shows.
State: value=25 unit=°C
